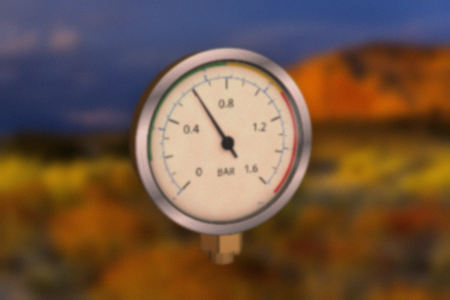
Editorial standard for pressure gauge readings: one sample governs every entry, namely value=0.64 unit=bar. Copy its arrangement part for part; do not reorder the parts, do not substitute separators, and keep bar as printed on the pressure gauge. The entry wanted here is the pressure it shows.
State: value=0.6 unit=bar
